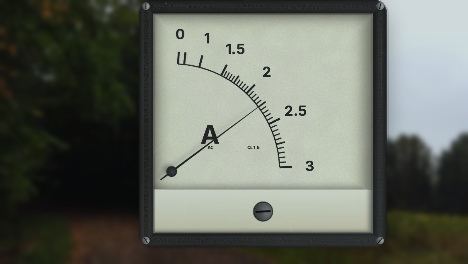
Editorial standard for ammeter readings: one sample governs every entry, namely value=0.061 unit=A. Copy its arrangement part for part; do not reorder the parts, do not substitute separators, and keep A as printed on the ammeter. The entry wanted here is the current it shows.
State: value=2.25 unit=A
